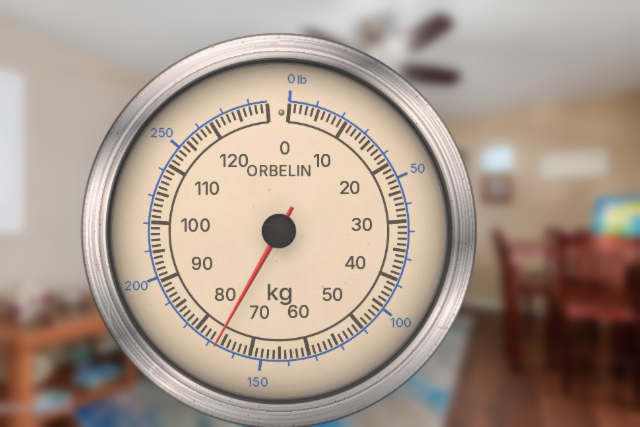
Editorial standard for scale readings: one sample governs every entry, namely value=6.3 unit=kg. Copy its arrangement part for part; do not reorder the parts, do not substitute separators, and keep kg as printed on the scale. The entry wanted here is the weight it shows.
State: value=76 unit=kg
